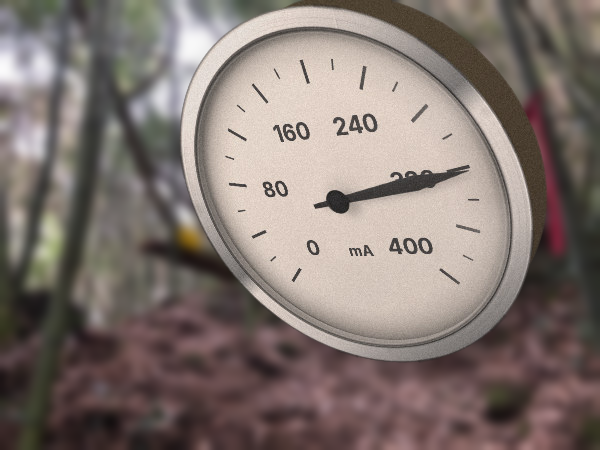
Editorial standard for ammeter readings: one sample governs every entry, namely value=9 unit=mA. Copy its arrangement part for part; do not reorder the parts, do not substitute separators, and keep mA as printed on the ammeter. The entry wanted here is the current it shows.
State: value=320 unit=mA
